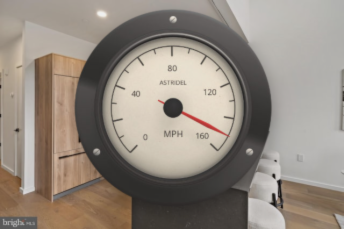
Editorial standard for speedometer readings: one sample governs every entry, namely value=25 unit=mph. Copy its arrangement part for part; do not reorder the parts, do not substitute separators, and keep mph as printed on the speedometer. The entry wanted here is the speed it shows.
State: value=150 unit=mph
